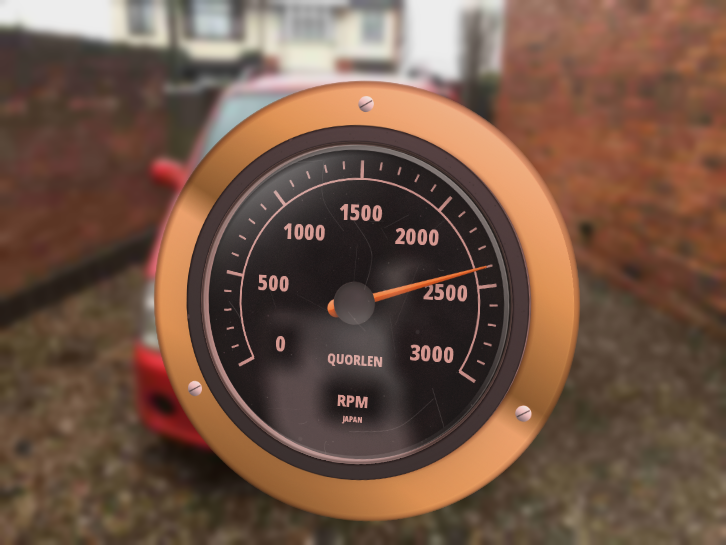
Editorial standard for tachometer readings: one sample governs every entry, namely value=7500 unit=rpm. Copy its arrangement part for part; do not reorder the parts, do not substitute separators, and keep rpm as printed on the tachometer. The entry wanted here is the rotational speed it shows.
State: value=2400 unit=rpm
